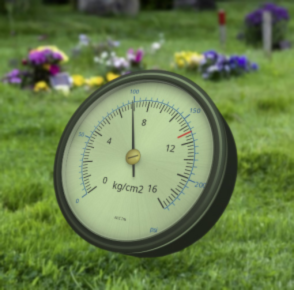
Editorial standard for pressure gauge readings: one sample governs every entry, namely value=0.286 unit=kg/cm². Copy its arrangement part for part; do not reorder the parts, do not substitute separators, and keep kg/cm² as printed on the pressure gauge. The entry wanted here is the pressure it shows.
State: value=7 unit=kg/cm²
